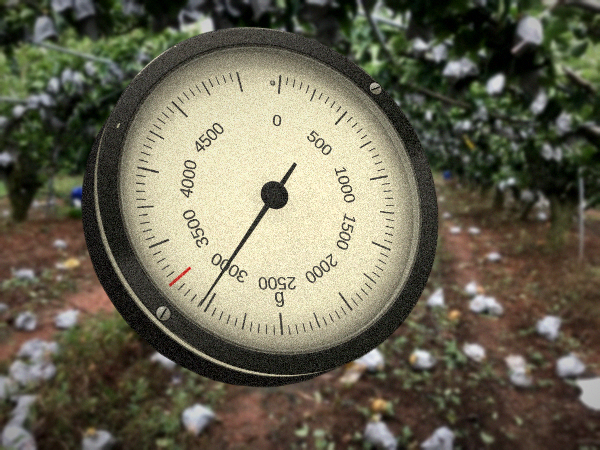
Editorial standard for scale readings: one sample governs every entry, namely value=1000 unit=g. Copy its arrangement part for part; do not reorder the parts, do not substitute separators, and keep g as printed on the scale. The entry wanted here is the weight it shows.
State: value=3050 unit=g
